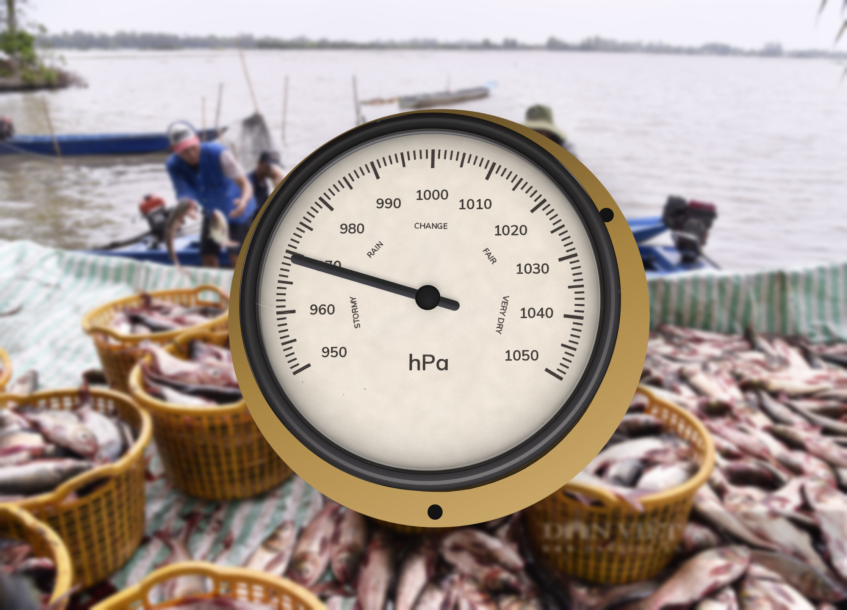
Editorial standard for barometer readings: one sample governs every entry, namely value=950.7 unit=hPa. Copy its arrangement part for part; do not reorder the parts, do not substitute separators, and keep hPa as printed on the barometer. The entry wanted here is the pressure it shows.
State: value=969 unit=hPa
